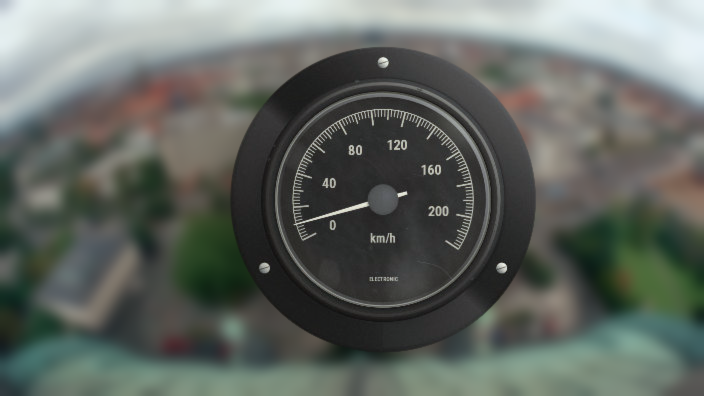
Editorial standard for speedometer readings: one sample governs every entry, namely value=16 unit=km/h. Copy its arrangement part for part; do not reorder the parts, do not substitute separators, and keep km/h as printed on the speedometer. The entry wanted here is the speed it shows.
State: value=10 unit=km/h
